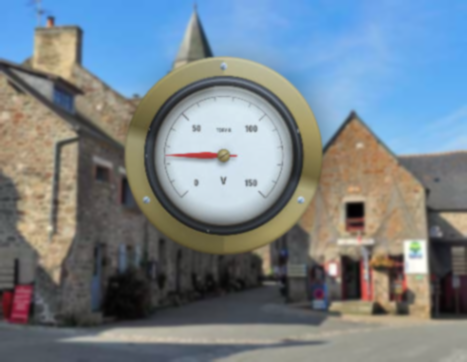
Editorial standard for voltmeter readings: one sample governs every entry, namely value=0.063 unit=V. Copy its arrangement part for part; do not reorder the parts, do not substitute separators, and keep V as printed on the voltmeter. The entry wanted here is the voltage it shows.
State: value=25 unit=V
